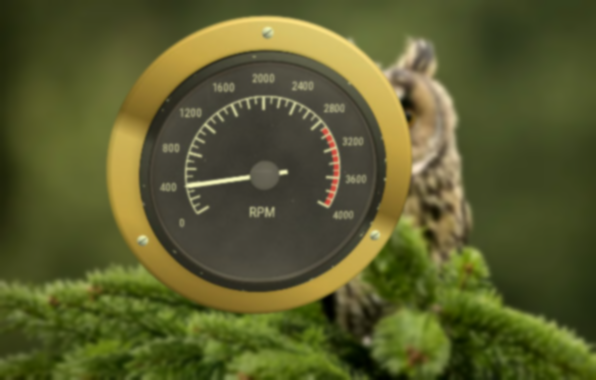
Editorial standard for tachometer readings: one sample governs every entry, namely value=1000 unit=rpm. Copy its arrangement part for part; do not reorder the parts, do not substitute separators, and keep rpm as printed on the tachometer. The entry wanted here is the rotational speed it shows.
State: value=400 unit=rpm
